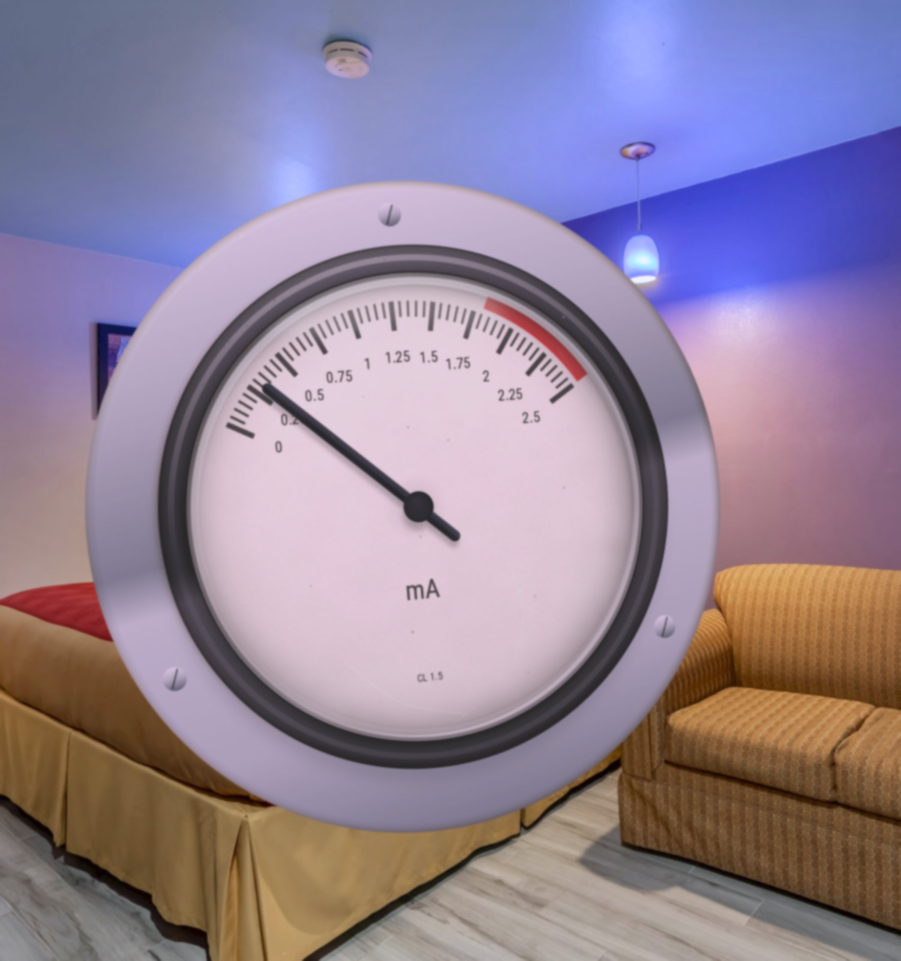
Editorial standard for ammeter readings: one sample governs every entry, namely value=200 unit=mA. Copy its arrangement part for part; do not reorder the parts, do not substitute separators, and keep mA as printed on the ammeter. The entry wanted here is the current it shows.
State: value=0.3 unit=mA
